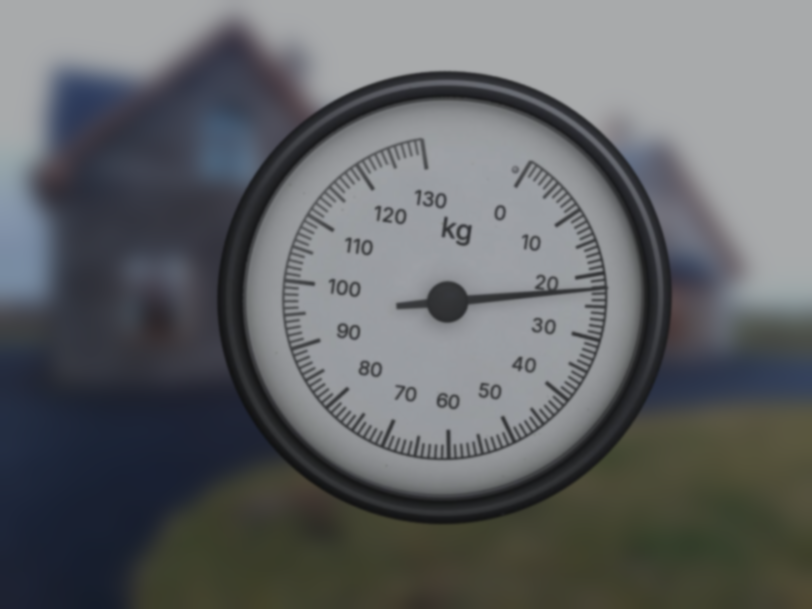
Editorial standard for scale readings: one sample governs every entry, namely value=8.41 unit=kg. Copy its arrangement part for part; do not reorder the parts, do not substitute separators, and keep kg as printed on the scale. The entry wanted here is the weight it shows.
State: value=22 unit=kg
